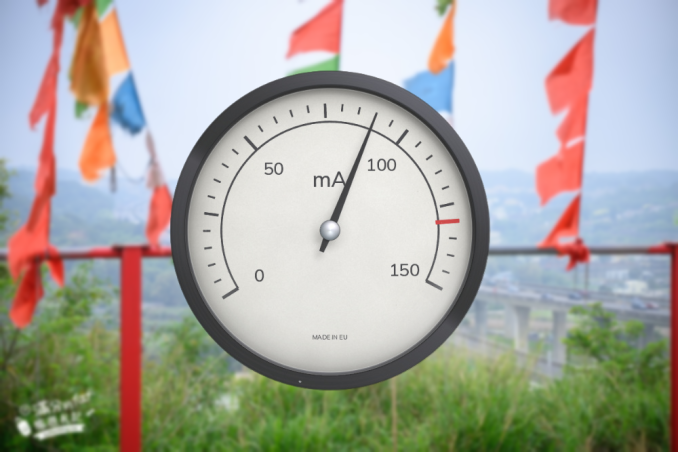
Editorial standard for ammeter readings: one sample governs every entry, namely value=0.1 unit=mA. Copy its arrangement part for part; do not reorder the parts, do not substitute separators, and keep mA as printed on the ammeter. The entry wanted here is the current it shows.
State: value=90 unit=mA
